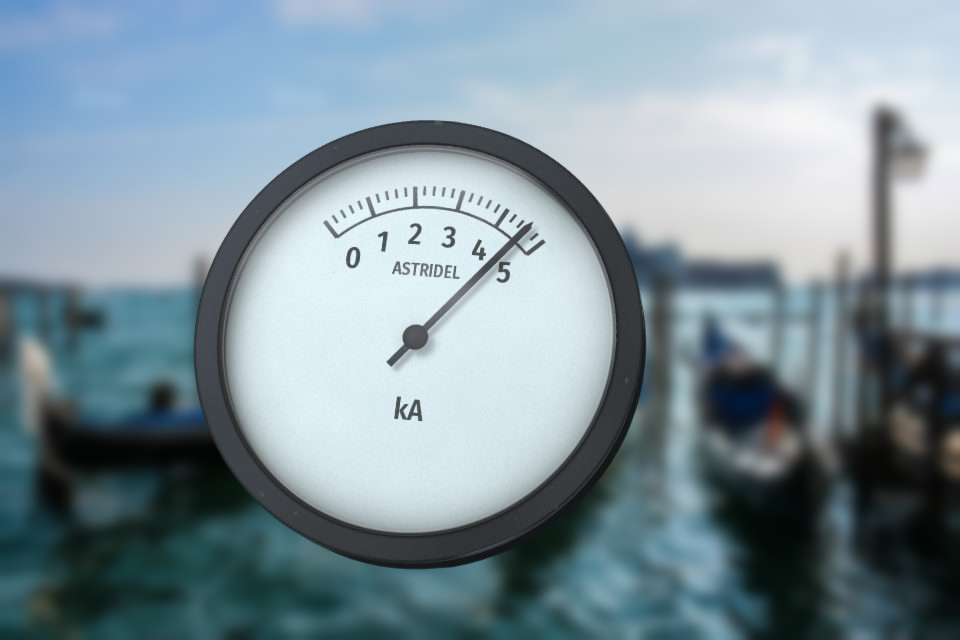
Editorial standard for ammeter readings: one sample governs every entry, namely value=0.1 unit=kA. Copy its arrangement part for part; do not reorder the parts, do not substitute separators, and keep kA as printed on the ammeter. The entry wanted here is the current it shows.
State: value=4.6 unit=kA
